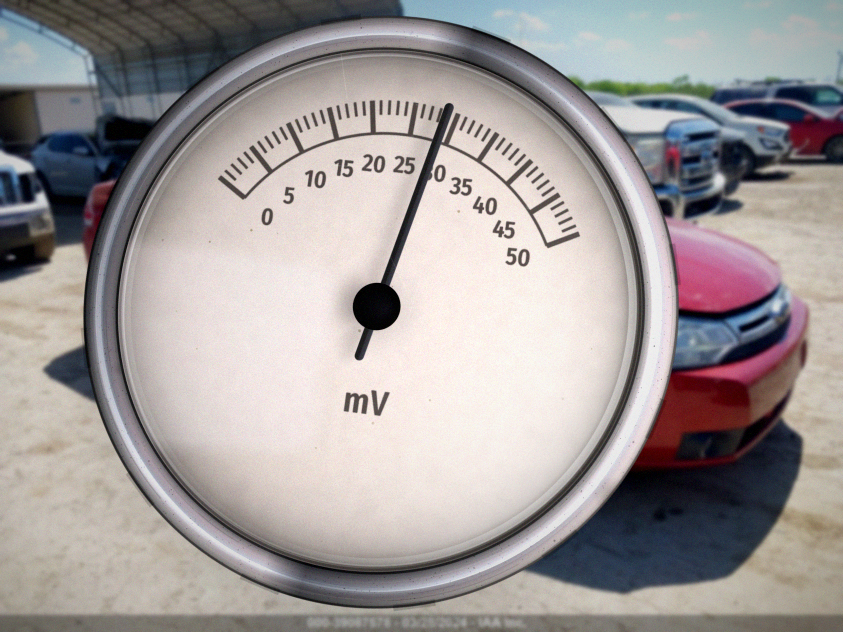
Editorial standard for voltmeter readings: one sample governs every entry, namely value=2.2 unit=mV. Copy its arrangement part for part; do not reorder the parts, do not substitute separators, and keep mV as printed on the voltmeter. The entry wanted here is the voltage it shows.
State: value=29 unit=mV
